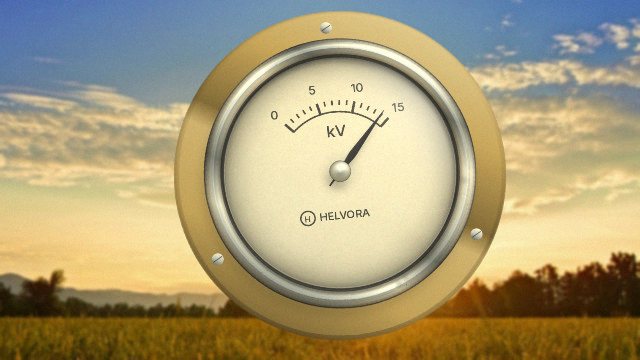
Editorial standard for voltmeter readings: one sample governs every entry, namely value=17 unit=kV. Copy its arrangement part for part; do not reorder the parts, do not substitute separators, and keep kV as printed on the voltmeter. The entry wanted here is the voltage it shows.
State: value=14 unit=kV
